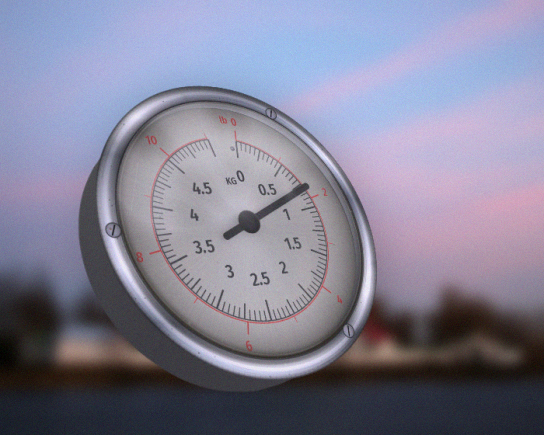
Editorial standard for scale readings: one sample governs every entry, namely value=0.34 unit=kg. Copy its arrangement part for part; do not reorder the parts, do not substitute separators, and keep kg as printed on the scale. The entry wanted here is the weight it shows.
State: value=0.8 unit=kg
